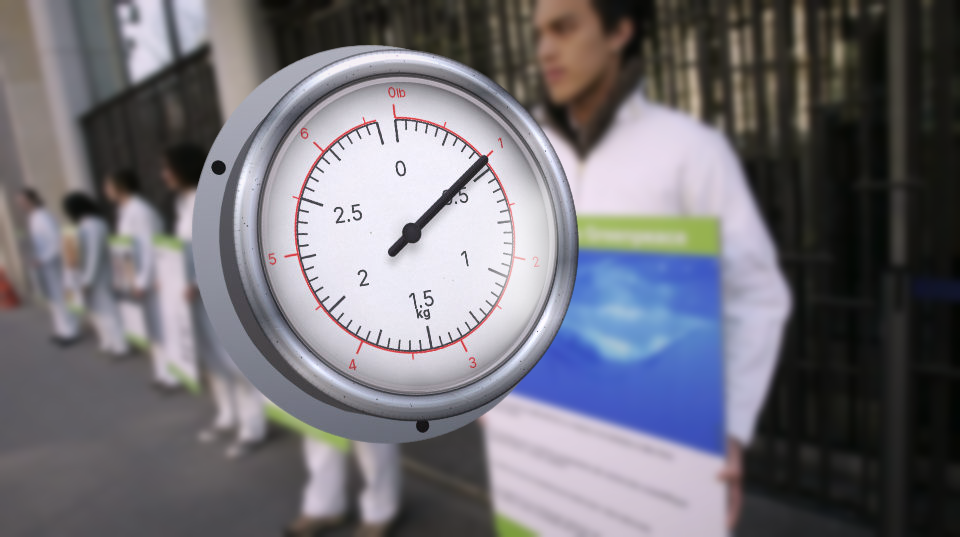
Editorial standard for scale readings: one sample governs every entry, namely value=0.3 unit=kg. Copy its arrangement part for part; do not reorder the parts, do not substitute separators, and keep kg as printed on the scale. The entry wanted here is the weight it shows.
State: value=0.45 unit=kg
